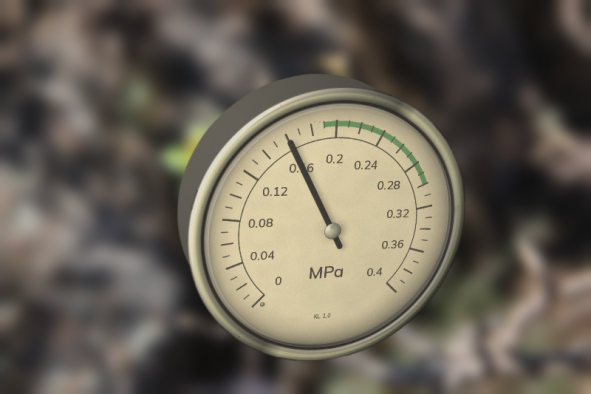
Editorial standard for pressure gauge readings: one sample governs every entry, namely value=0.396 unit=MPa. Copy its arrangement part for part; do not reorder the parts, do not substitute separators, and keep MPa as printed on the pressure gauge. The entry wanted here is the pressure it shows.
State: value=0.16 unit=MPa
